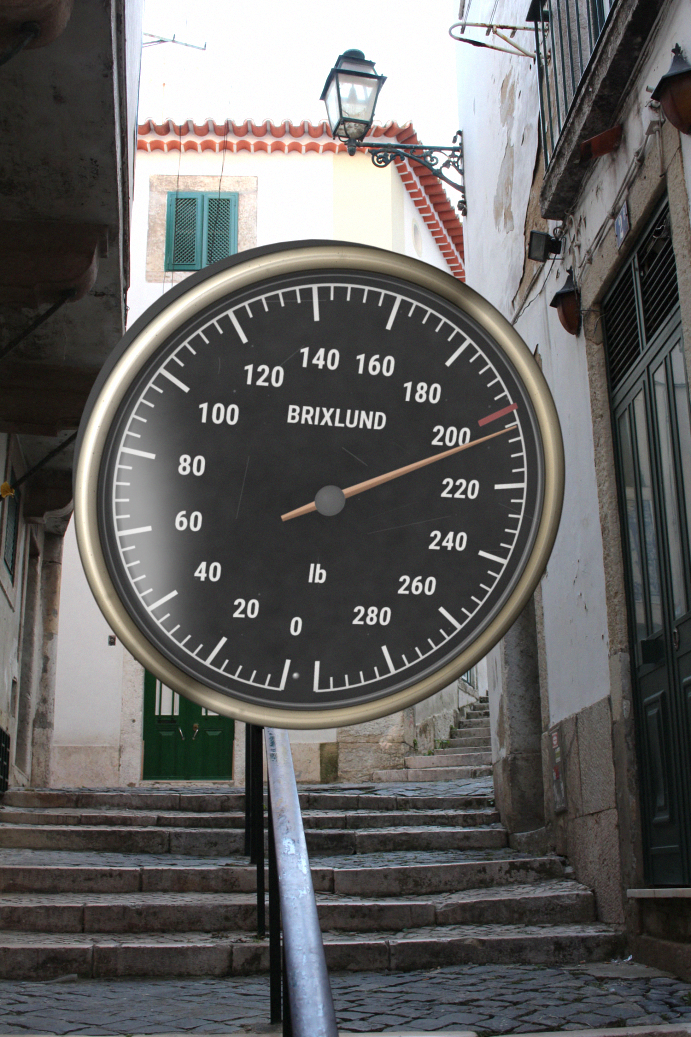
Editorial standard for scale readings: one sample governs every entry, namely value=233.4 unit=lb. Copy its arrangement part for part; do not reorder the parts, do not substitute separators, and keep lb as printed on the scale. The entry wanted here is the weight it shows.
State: value=204 unit=lb
